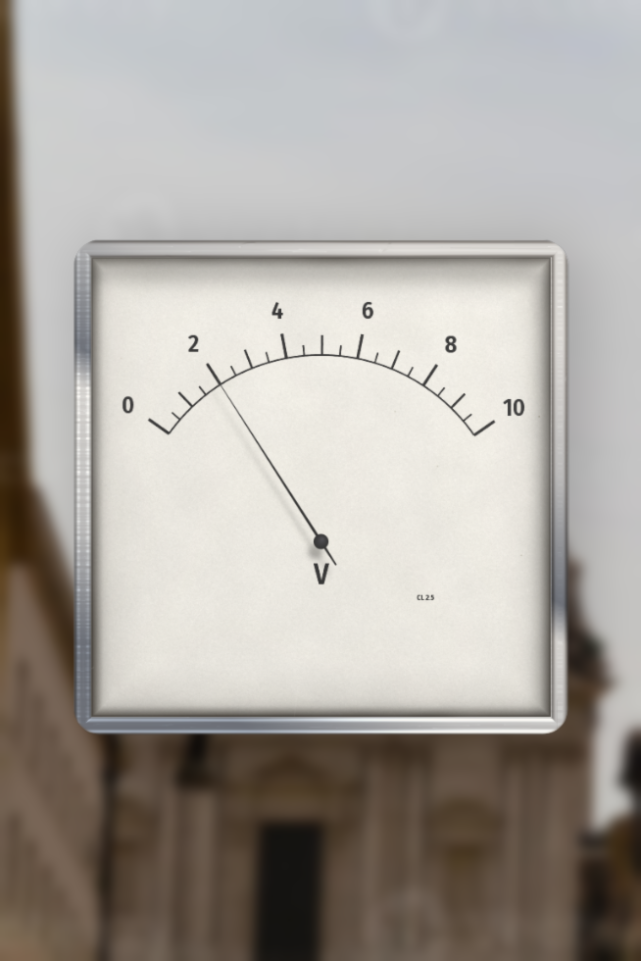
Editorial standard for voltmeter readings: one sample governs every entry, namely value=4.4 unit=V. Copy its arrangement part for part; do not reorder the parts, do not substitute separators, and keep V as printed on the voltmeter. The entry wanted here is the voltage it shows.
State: value=2 unit=V
